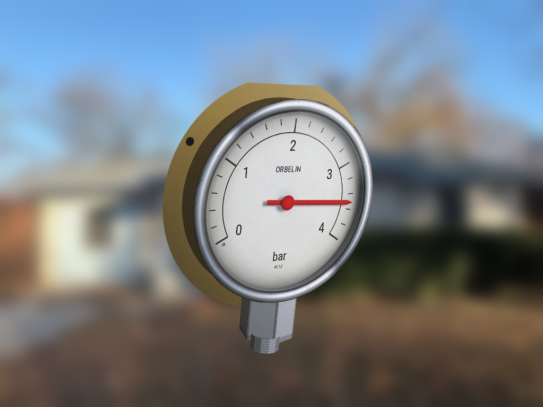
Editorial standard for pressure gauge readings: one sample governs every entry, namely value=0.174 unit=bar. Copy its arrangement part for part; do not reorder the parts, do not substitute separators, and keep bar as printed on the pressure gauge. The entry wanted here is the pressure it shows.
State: value=3.5 unit=bar
